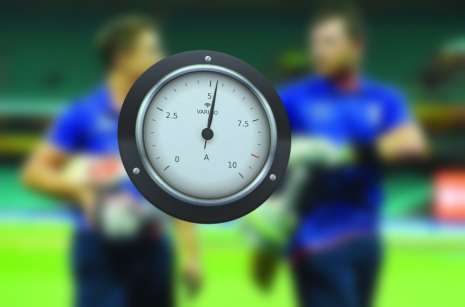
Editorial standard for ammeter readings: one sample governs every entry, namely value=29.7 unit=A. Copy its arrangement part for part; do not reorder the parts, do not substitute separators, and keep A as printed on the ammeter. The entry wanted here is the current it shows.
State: value=5.25 unit=A
